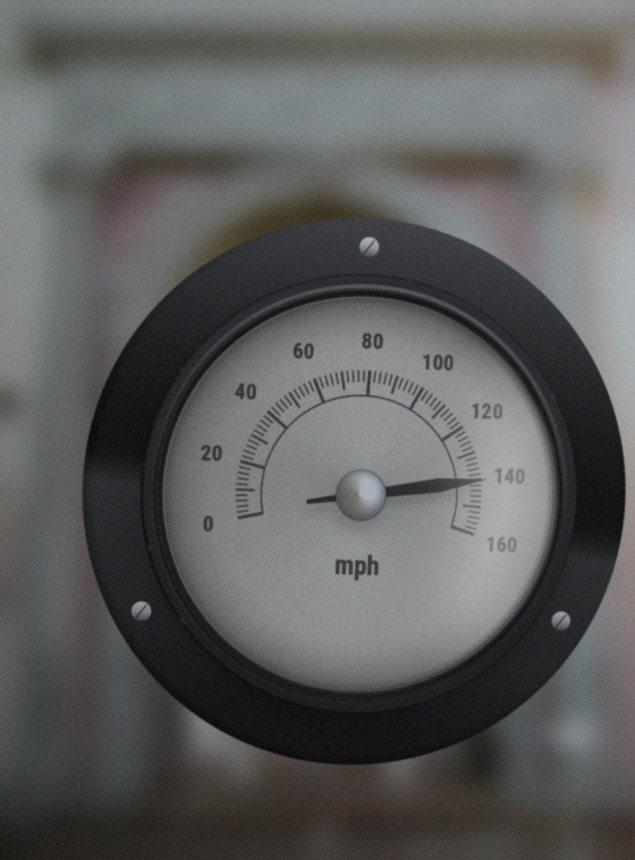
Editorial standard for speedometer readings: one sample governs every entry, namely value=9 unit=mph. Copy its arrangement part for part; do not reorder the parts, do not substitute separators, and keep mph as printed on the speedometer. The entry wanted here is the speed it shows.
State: value=140 unit=mph
